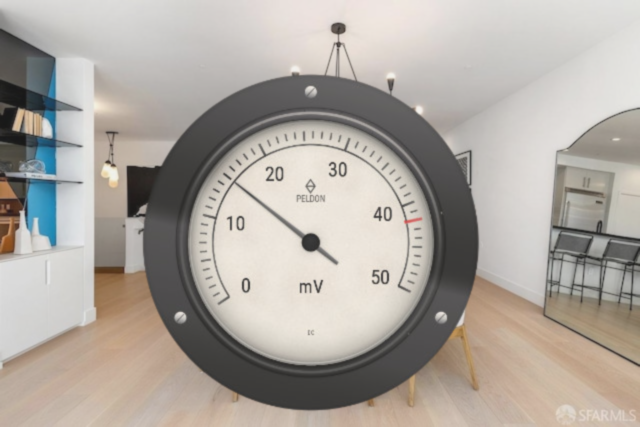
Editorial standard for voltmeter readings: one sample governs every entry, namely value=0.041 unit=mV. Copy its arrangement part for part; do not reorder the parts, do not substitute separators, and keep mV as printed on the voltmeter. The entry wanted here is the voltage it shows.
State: value=15 unit=mV
